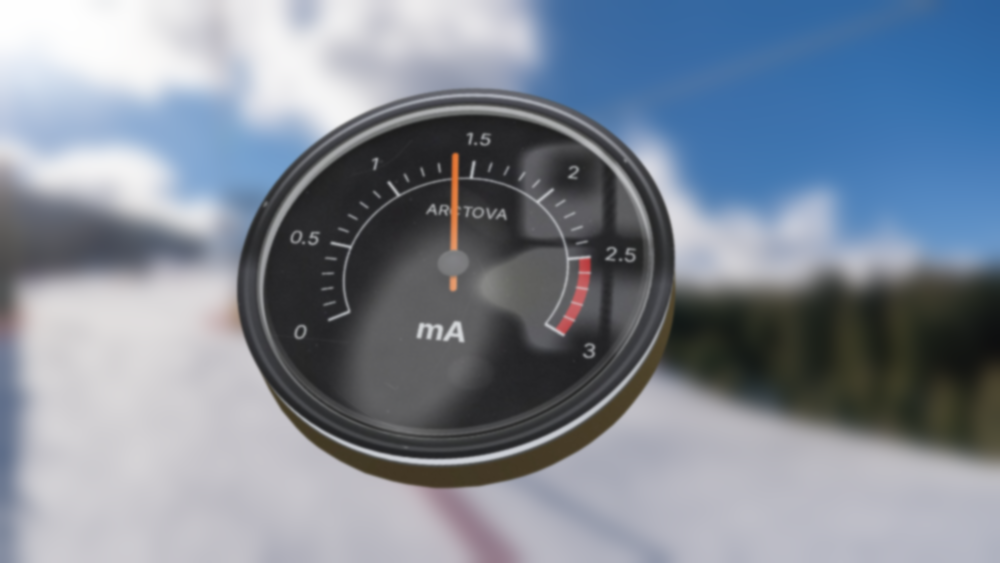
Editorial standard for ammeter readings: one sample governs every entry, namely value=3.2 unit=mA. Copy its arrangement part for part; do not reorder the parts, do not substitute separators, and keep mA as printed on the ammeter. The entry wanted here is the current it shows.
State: value=1.4 unit=mA
